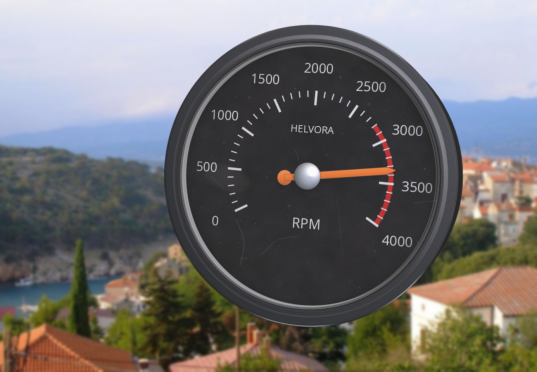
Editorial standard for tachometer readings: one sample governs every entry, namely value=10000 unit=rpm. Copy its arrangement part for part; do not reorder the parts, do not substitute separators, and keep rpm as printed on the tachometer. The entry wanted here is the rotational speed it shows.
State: value=3350 unit=rpm
